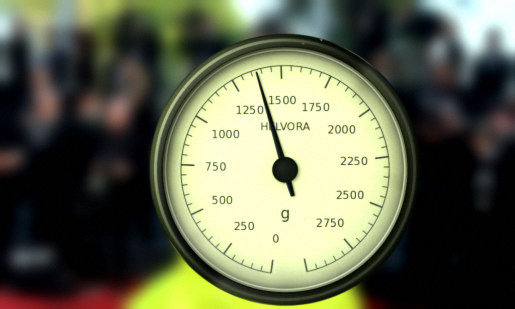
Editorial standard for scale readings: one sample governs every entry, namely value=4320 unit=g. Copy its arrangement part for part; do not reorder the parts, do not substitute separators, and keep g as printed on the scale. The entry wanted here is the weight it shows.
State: value=1375 unit=g
